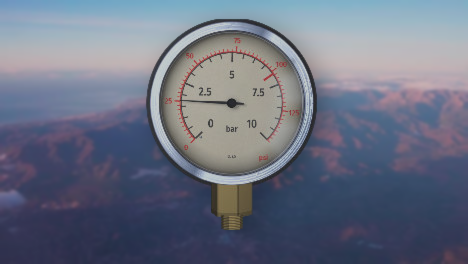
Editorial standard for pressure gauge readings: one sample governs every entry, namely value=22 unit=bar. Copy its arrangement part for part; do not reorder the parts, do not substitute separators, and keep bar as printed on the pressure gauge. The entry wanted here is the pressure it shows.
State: value=1.75 unit=bar
